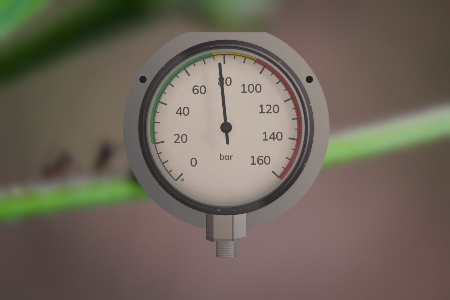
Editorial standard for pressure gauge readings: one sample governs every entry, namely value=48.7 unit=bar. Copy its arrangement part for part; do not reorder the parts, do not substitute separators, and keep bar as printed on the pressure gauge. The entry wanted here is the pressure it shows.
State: value=77.5 unit=bar
